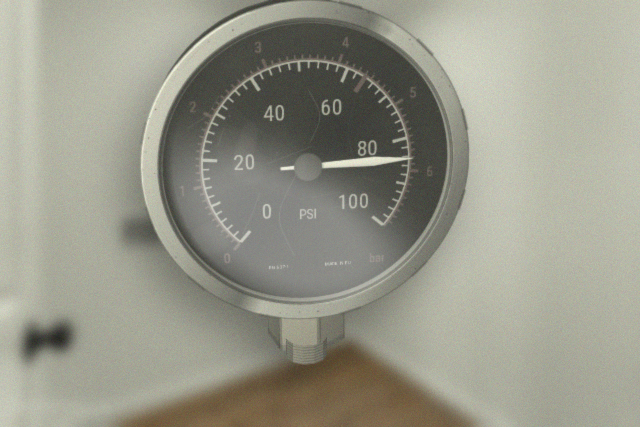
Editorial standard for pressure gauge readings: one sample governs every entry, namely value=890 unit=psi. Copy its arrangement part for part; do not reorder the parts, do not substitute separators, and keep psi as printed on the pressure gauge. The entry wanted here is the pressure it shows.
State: value=84 unit=psi
